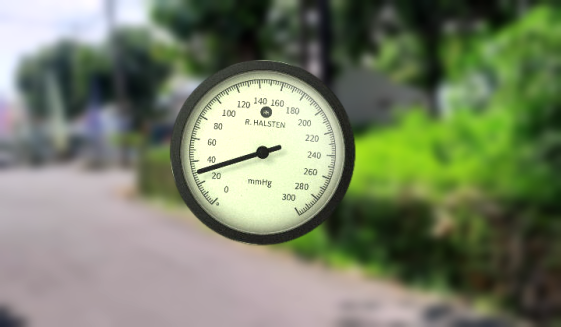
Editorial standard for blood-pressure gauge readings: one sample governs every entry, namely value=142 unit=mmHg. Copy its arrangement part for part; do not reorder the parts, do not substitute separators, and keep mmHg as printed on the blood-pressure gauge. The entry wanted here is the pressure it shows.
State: value=30 unit=mmHg
